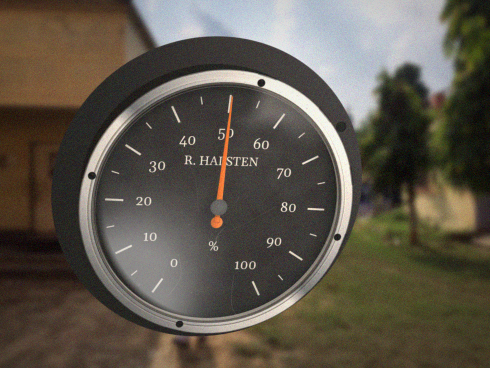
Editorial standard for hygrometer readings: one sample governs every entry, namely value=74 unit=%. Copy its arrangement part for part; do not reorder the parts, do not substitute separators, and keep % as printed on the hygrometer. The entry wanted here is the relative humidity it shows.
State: value=50 unit=%
